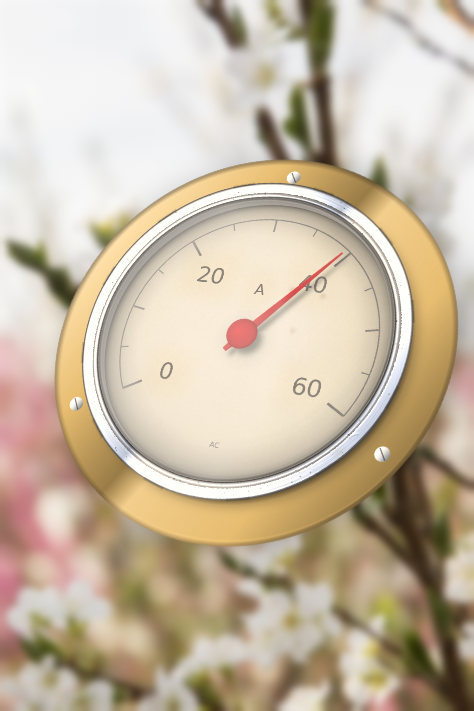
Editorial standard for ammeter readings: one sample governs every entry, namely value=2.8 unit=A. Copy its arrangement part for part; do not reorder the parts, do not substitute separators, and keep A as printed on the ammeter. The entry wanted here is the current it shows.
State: value=40 unit=A
